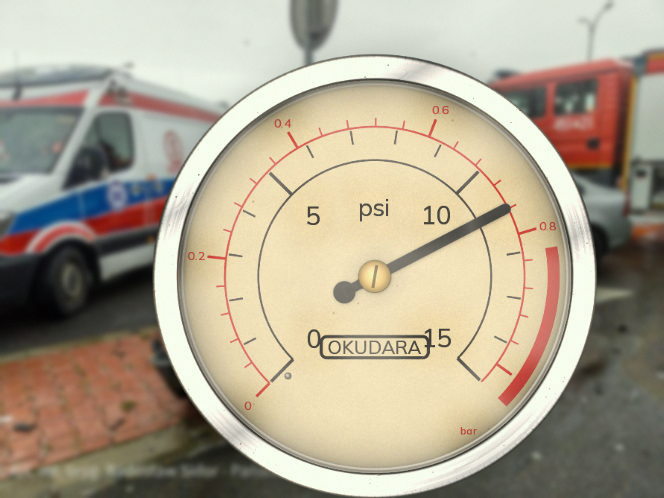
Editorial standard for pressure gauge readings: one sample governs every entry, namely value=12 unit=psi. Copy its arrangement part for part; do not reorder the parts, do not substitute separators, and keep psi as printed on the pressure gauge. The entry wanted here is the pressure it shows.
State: value=11 unit=psi
